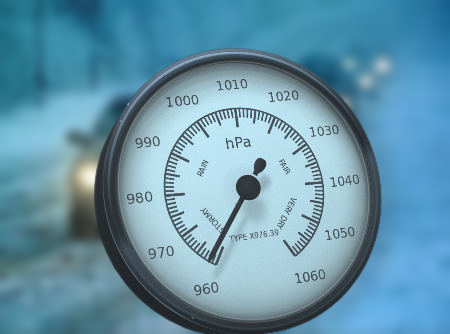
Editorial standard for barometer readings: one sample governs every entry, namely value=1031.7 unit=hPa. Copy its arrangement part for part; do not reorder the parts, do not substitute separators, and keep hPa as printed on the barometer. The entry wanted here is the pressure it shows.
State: value=962 unit=hPa
